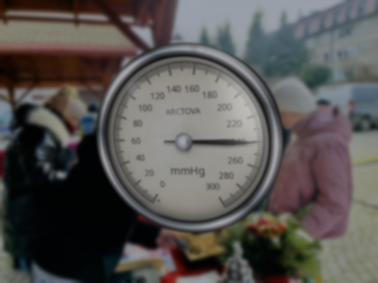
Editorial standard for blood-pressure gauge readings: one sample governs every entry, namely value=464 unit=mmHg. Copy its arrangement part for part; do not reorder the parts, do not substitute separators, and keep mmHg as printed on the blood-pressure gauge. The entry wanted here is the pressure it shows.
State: value=240 unit=mmHg
